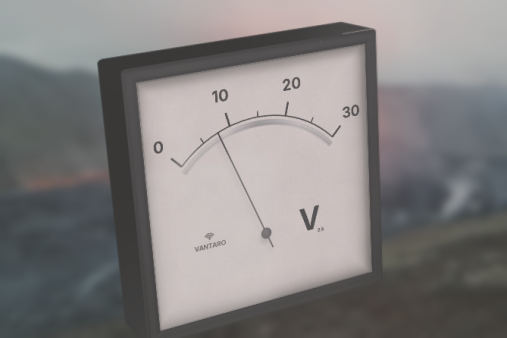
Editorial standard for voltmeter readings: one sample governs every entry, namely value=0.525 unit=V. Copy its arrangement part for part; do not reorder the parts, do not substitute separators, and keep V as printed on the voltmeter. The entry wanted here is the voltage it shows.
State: value=7.5 unit=V
